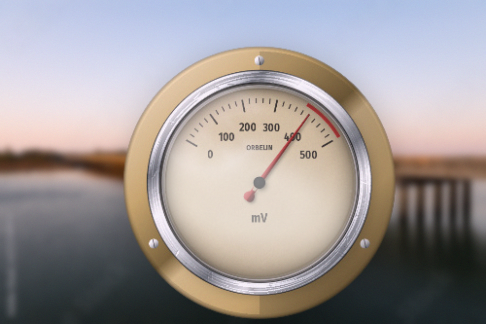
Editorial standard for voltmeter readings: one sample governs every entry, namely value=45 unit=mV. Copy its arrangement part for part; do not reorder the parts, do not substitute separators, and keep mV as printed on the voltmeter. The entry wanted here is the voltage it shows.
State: value=400 unit=mV
